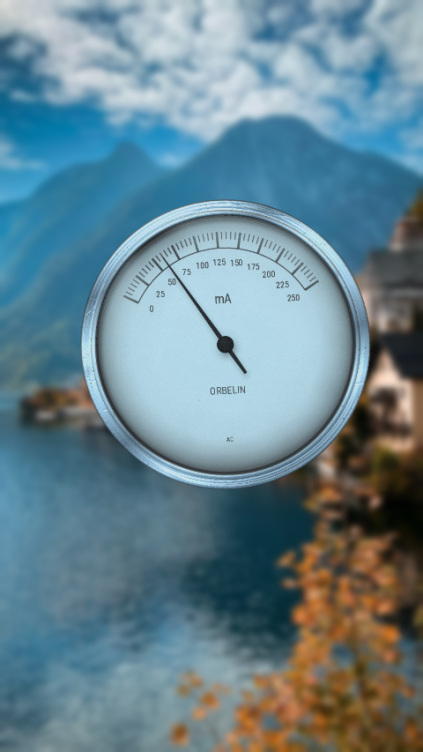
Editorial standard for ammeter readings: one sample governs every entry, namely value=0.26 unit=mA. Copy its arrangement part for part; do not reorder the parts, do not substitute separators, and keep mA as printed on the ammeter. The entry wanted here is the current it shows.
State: value=60 unit=mA
